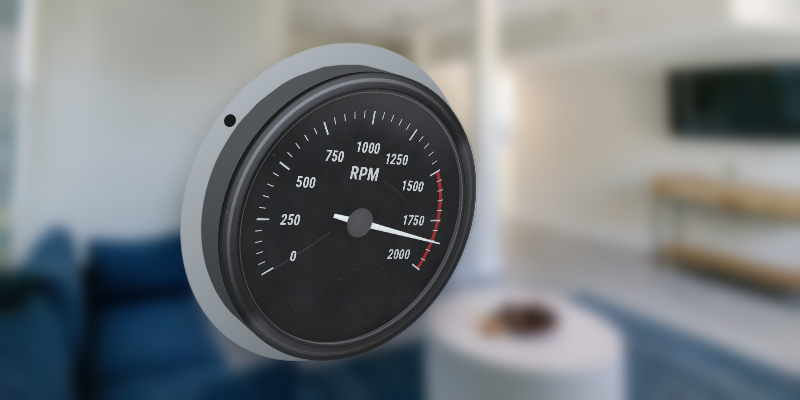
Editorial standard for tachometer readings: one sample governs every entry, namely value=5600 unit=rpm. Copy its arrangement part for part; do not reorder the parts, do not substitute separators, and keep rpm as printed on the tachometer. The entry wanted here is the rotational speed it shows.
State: value=1850 unit=rpm
